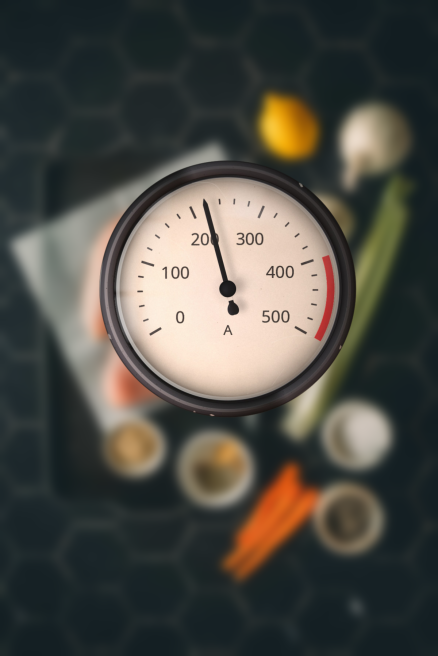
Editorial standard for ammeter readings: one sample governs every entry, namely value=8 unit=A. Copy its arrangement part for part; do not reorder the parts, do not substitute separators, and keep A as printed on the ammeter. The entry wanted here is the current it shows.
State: value=220 unit=A
